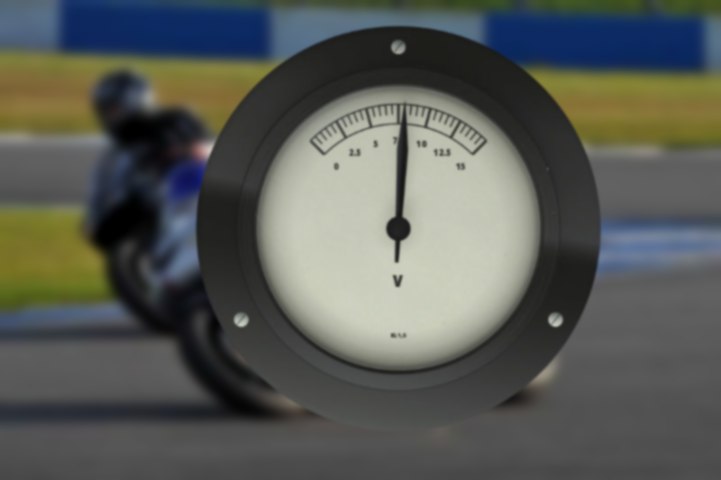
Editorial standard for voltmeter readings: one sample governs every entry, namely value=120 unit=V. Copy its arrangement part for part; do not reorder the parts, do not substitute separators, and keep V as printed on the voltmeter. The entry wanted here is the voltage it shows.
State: value=8 unit=V
